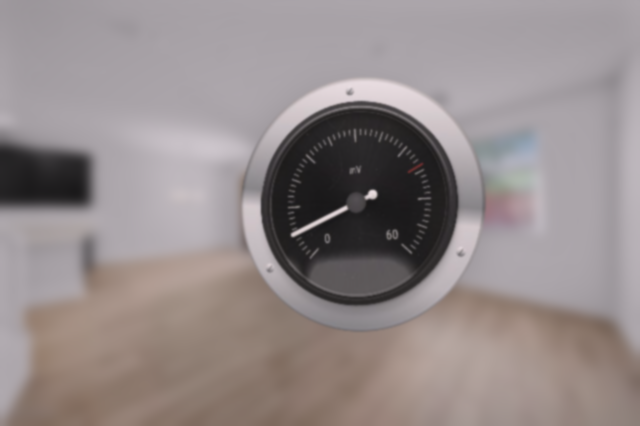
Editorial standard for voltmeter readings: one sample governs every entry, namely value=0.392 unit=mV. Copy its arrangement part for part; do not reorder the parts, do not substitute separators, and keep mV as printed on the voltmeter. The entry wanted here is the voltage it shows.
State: value=5 unit=mV
